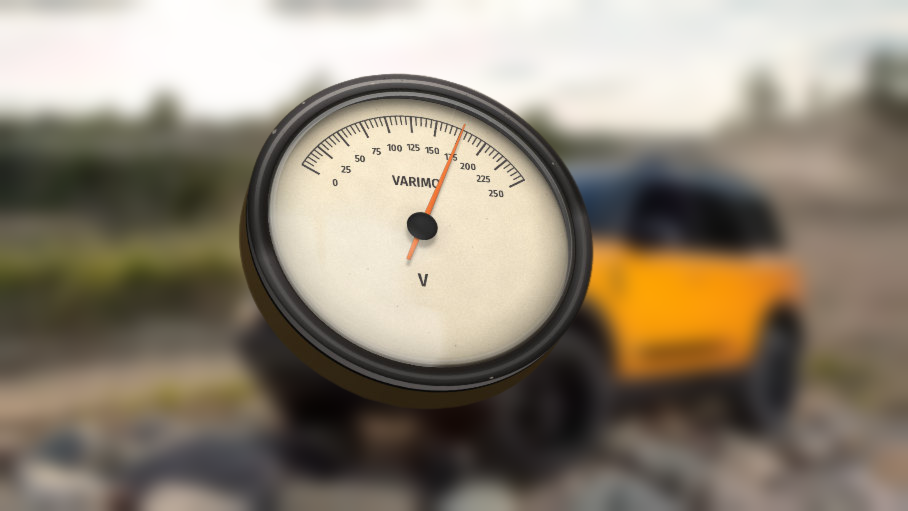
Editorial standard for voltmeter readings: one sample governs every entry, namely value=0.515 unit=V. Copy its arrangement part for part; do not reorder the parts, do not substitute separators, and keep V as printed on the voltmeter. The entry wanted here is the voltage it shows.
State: value=175 unit=V
